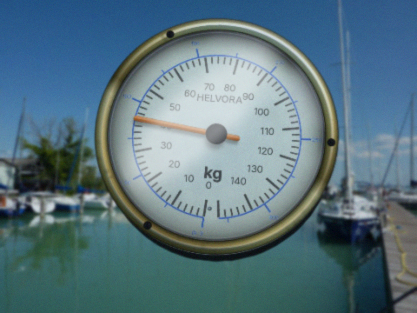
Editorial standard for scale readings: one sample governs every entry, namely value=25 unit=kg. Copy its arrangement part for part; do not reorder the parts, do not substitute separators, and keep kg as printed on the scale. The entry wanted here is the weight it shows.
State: value=40 unit=kg
